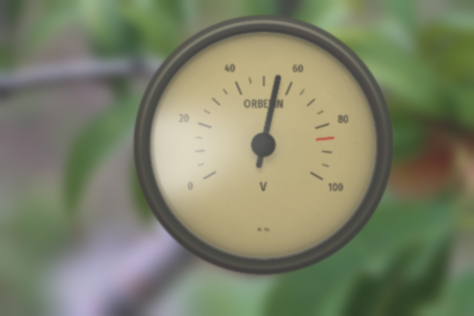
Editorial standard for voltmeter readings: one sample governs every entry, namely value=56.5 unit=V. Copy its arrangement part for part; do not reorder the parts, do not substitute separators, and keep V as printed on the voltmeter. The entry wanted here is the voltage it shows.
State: value=55 unit=V
